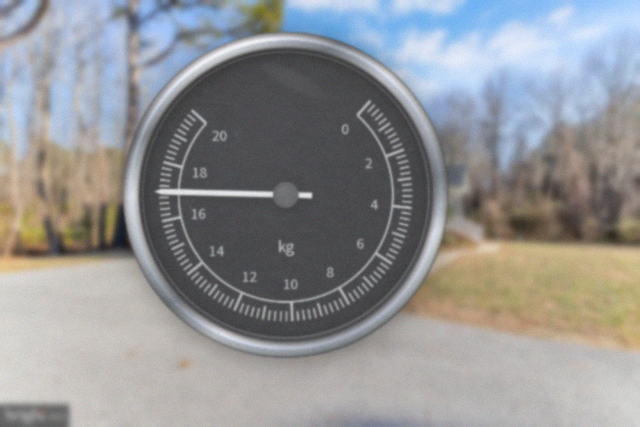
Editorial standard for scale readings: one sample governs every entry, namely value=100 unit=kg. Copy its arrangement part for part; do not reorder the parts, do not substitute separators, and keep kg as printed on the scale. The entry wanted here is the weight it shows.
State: value=17 unit=kg
